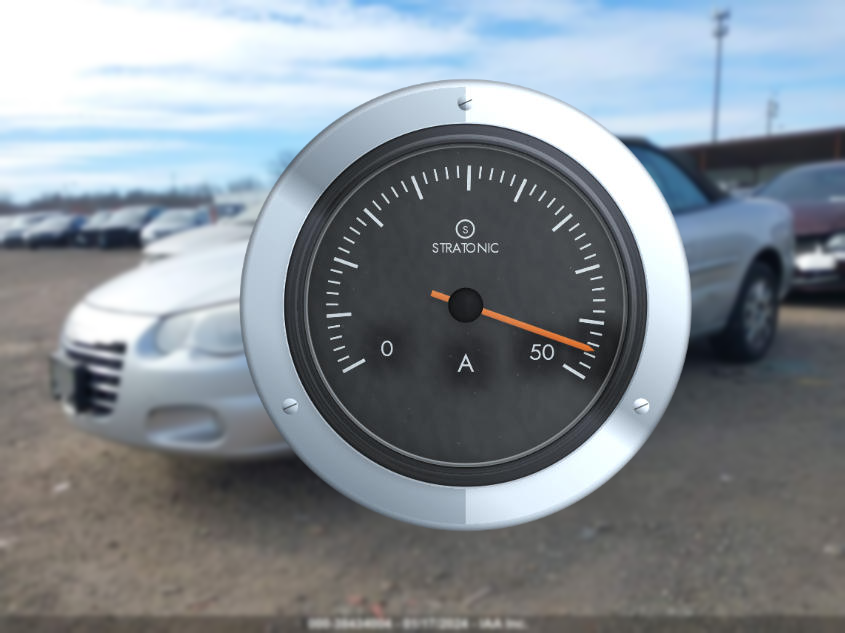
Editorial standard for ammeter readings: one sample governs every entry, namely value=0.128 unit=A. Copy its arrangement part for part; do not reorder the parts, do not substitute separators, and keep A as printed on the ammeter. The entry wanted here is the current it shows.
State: value=47.5 unit=A
